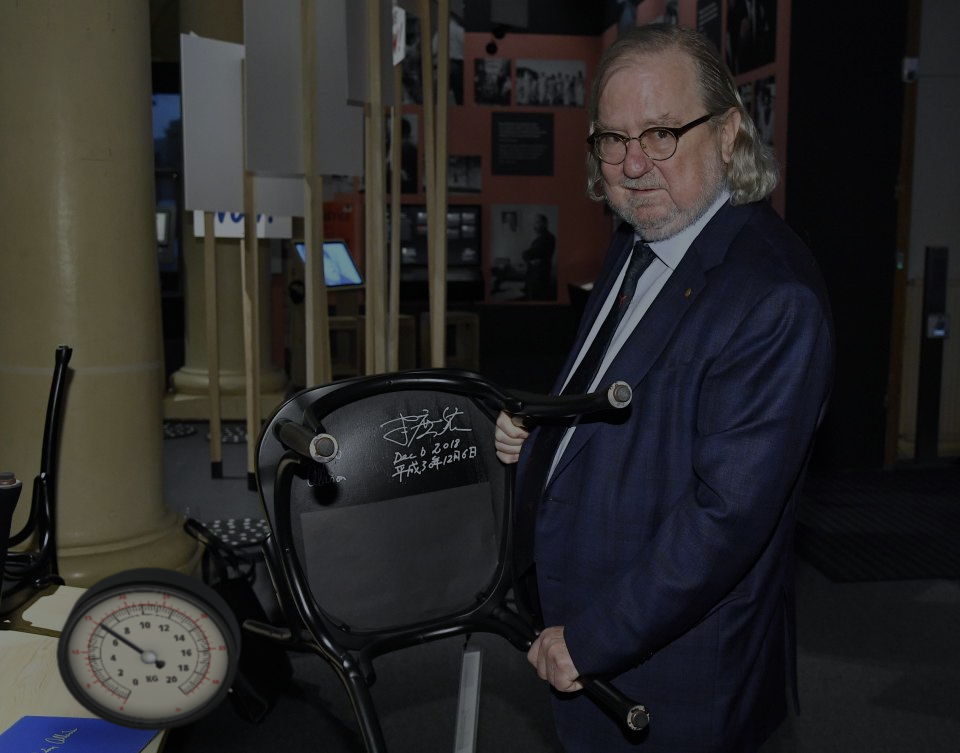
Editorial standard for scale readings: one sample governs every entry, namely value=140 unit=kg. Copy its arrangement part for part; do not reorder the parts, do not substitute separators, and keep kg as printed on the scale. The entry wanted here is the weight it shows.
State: value=7 unit=kg
